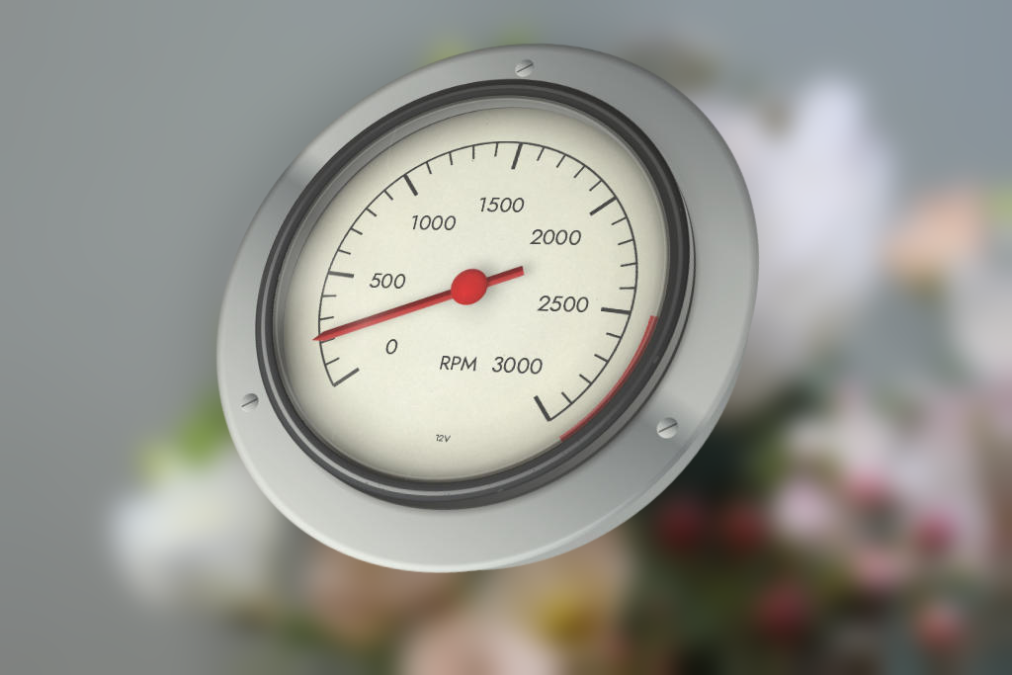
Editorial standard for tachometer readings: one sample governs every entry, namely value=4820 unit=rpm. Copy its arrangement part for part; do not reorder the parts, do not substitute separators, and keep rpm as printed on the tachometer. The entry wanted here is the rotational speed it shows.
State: value=200 unit=rpm
